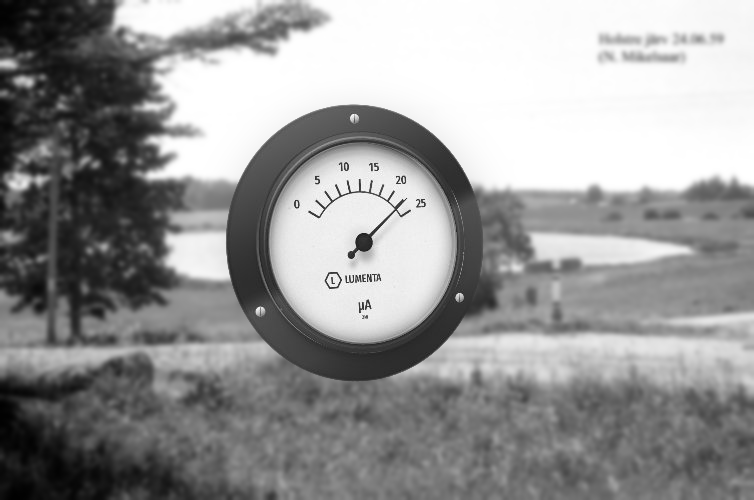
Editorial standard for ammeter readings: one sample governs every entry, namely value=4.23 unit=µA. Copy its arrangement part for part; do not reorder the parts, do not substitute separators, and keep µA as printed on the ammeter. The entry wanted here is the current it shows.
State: value=22.5 unit=µA
